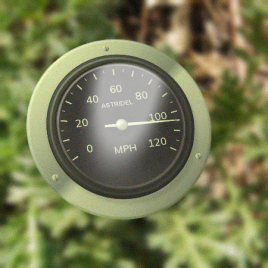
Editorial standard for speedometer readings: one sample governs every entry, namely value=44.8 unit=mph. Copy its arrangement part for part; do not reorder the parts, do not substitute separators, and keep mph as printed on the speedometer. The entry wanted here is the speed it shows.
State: value=105 unit=mph
